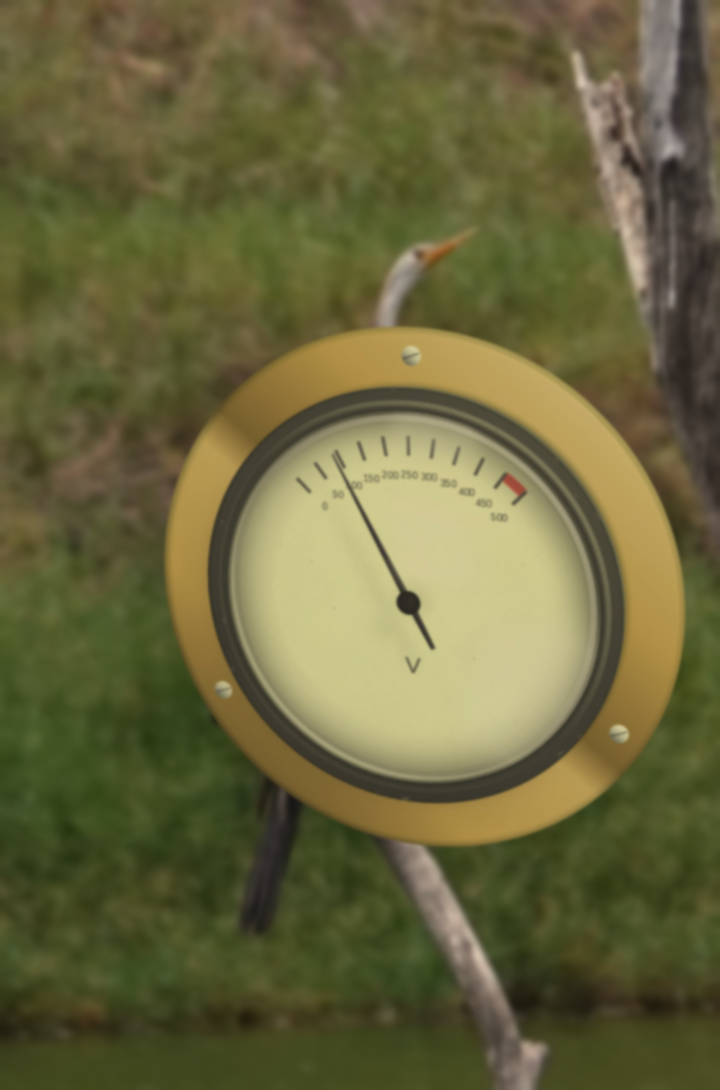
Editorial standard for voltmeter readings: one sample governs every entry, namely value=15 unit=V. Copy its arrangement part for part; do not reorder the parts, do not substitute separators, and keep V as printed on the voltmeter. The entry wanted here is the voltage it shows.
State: value=100 unit=V
